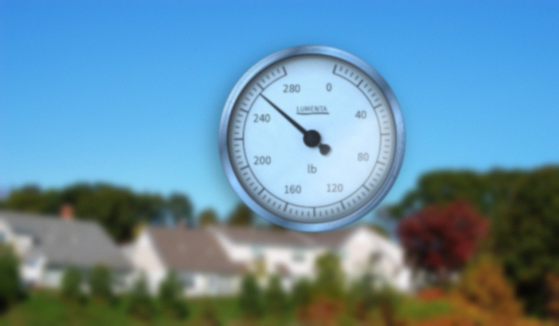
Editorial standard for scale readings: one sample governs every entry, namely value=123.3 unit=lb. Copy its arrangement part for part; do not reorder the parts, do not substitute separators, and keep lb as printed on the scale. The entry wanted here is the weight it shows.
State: value=256 unit=lb
